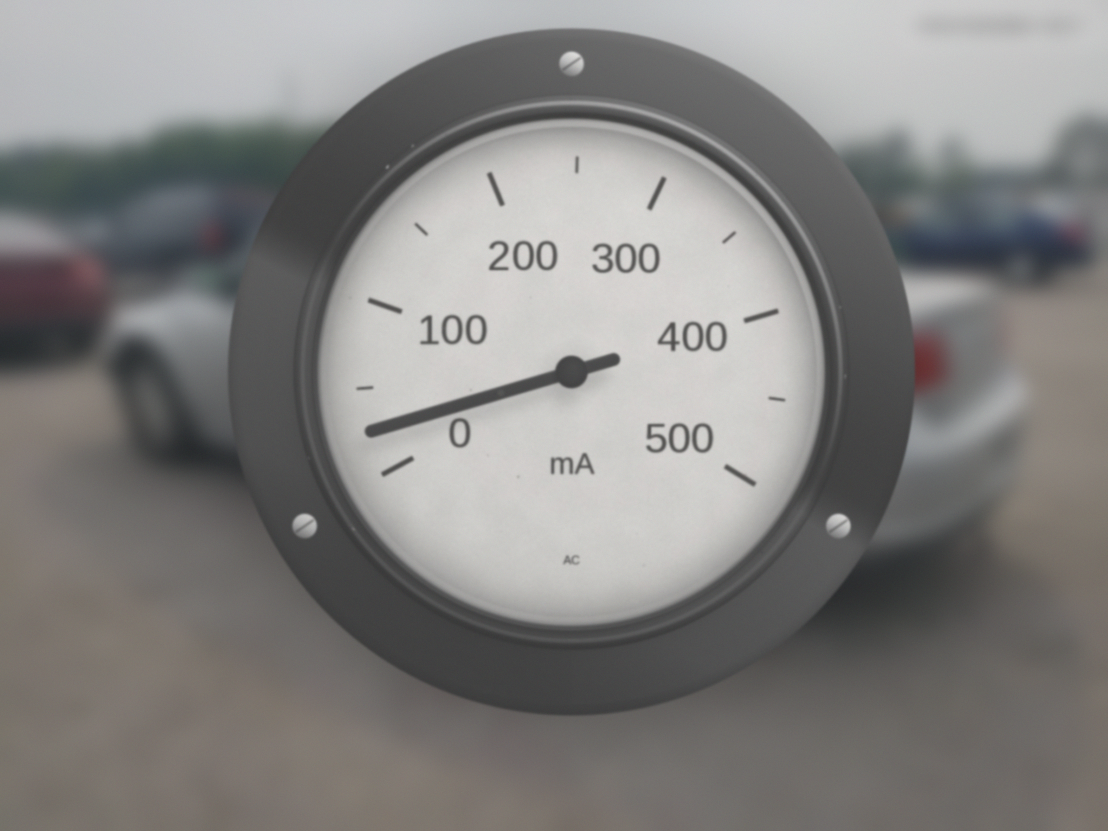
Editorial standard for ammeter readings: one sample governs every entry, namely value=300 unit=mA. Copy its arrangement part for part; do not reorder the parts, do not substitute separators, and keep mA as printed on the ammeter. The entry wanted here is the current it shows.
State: value=25 unit=mA
